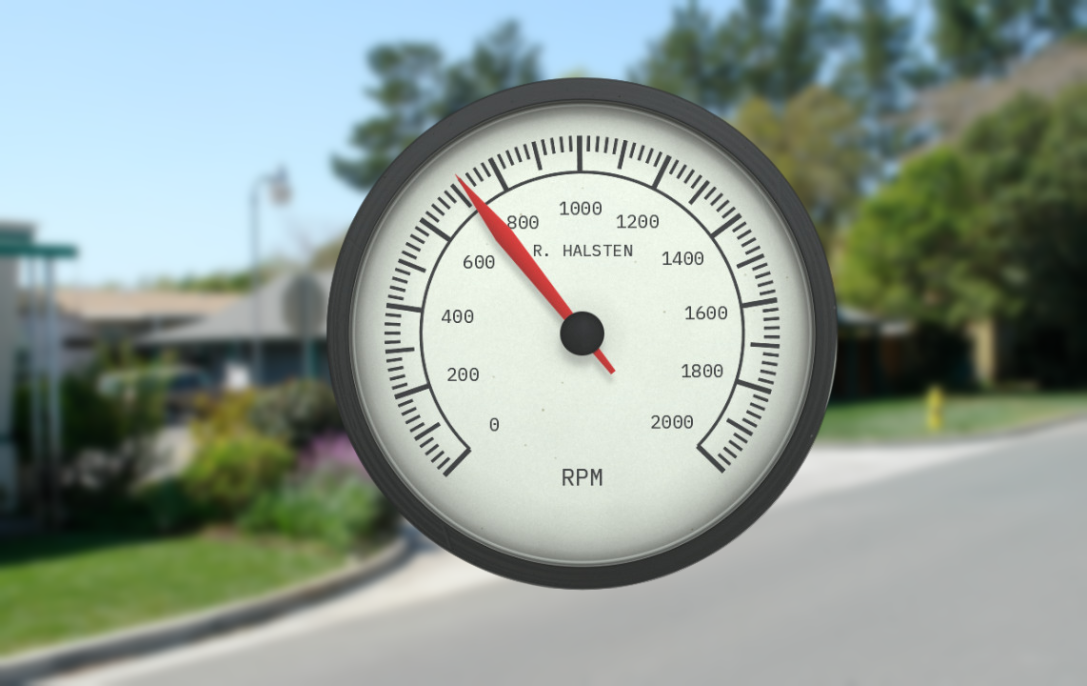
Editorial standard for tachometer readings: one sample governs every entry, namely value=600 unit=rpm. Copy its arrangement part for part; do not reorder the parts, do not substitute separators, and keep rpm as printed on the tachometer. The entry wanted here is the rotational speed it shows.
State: value=720 unit=rpm
